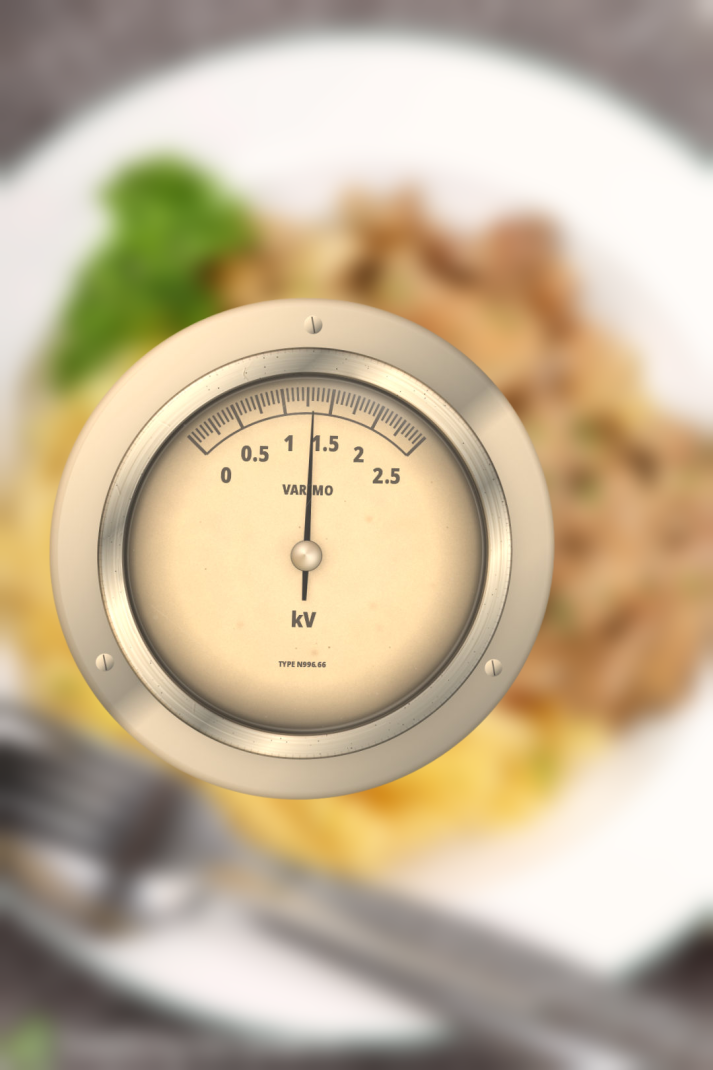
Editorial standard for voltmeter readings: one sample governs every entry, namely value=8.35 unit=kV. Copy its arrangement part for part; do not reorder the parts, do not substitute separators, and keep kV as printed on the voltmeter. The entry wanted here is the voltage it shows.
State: value=1.3 unit=kV
